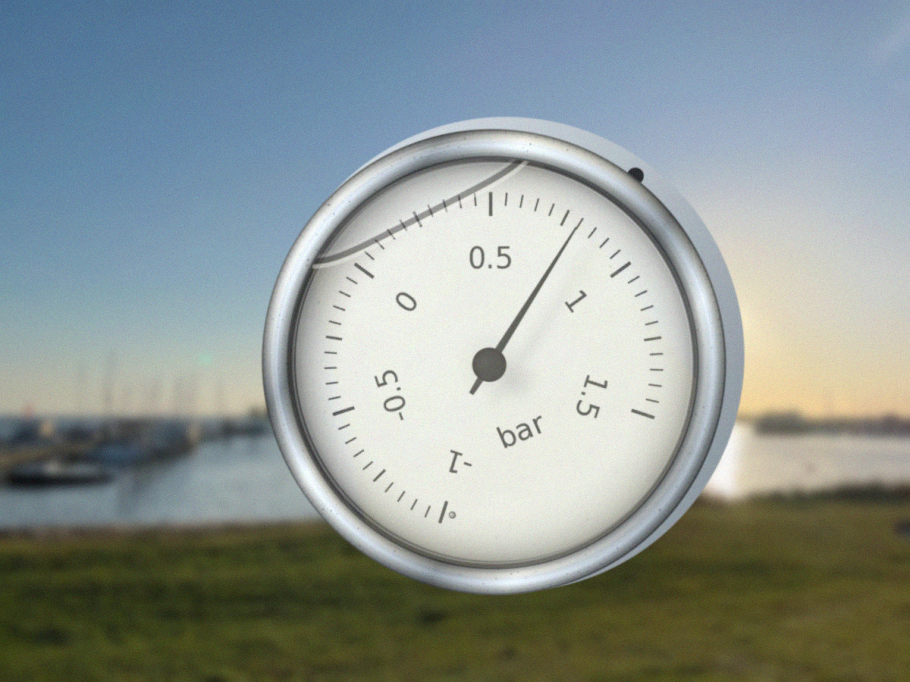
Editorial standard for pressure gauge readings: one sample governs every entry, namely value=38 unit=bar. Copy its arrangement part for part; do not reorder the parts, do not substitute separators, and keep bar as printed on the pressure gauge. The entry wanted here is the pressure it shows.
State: value=0.8 unit=bar
